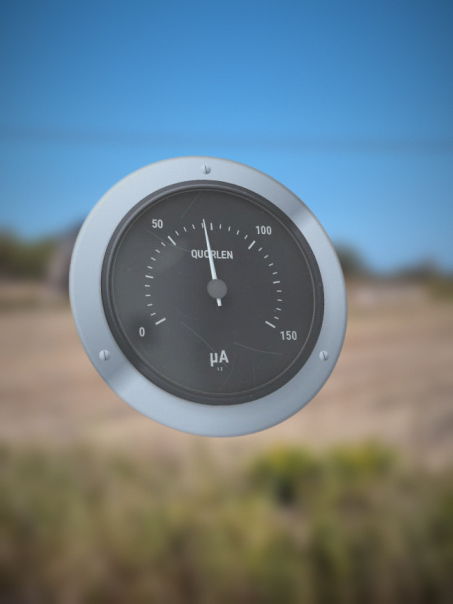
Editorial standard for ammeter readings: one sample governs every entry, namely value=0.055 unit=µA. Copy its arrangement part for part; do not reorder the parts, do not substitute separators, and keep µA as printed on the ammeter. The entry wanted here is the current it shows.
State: value=70 unit=µA
